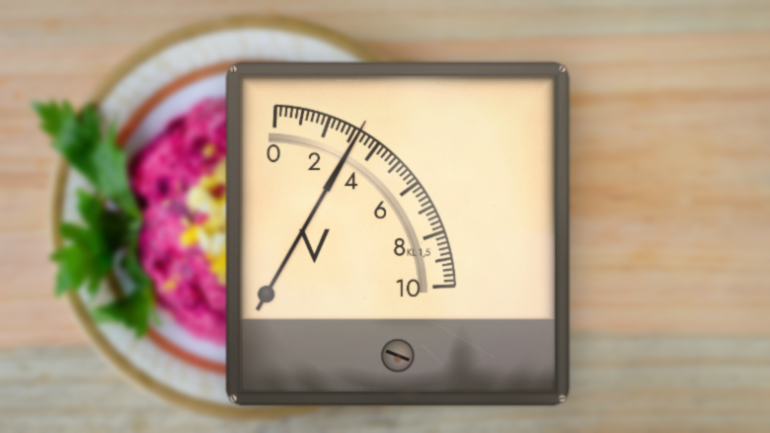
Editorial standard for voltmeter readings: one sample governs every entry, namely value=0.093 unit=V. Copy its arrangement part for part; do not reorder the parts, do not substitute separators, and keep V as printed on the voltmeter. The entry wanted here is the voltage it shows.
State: value=3.2 unit=V
